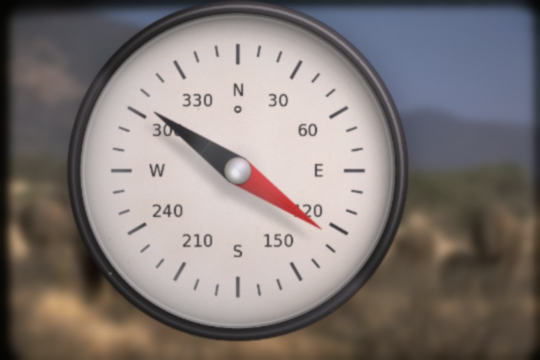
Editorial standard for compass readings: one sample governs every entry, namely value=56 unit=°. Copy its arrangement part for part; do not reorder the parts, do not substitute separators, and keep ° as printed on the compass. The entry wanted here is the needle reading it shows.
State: value=125 unit=°
